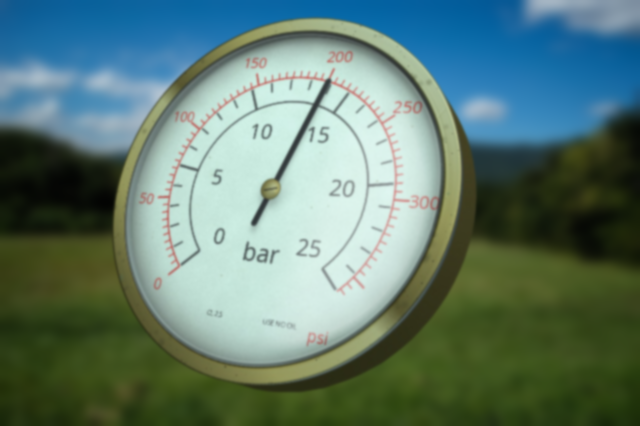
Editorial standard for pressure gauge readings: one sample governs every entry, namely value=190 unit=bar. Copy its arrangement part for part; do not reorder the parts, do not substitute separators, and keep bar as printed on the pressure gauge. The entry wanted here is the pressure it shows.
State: value=14 unit=bar
